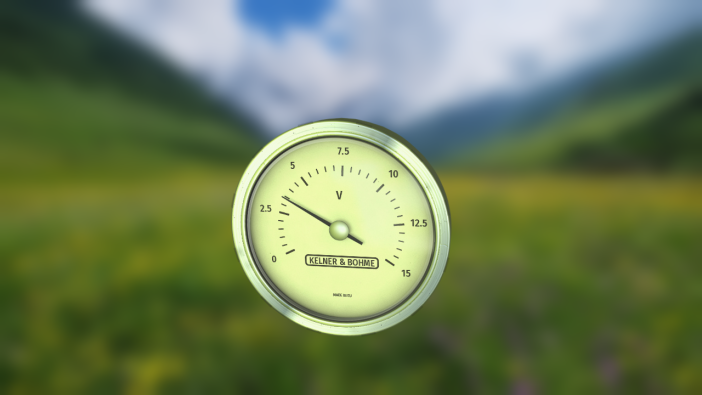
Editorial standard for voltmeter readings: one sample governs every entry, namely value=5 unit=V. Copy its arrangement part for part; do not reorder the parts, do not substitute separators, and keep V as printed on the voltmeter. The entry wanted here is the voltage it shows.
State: value=3.5 unit=V
